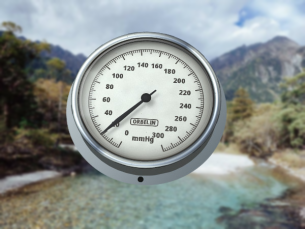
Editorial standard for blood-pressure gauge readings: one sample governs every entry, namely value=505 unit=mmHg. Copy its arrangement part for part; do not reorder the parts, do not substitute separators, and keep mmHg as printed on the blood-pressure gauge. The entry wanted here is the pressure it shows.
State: value=20 unit=mmHg
